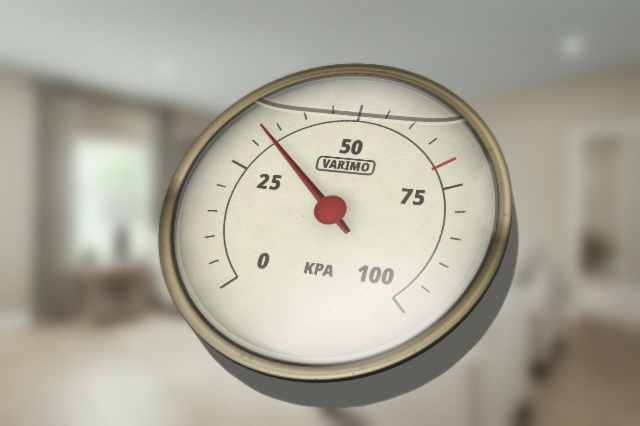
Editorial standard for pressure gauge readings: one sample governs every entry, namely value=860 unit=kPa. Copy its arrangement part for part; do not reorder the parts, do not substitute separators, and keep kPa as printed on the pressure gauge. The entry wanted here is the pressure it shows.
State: value=32.5 unit=kPa
